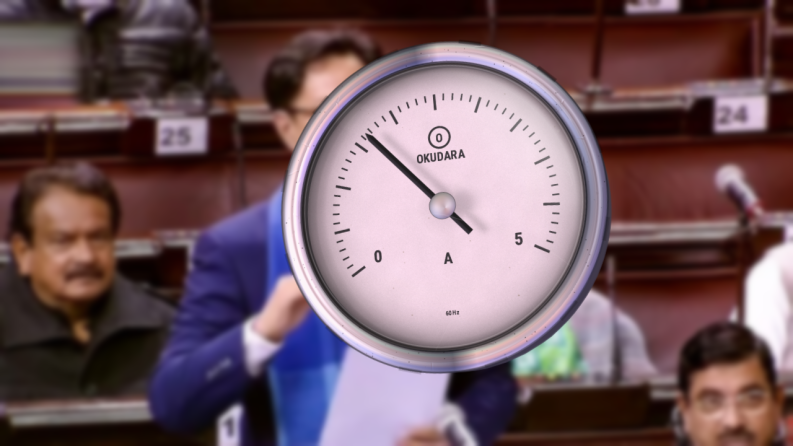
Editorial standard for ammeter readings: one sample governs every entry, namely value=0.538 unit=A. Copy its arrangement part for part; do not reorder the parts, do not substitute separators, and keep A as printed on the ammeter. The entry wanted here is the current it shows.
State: value=1.65 unit=A
